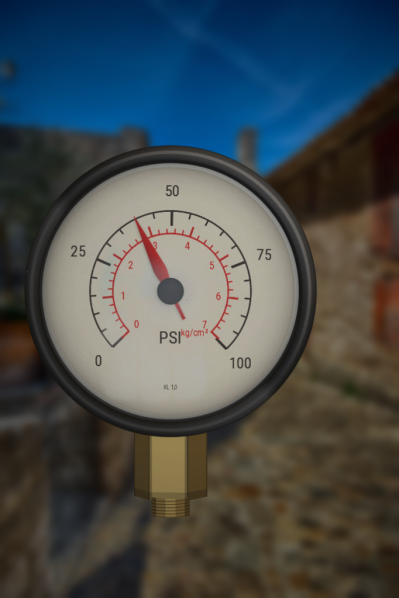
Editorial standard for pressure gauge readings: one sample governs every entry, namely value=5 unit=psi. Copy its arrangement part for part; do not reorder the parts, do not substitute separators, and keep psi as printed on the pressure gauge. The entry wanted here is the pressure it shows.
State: value=40 unit=psi
